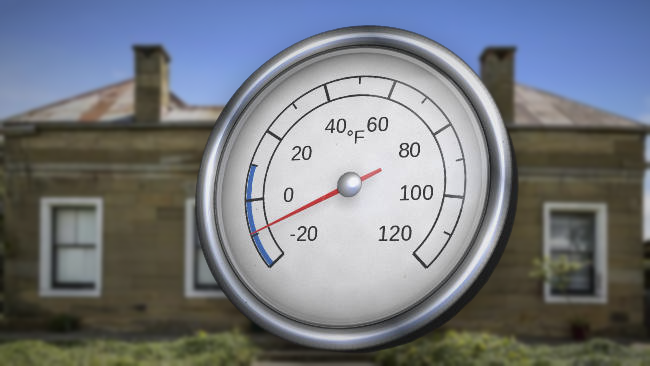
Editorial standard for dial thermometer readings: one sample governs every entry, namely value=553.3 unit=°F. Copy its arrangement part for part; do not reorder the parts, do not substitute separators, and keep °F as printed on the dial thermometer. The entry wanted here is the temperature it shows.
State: value=-10 unit=°F
